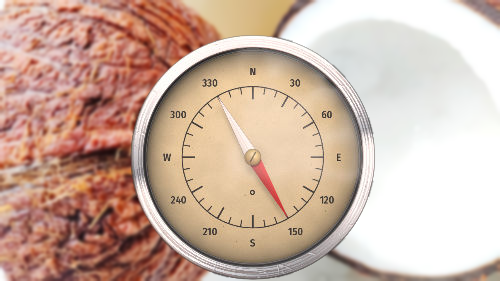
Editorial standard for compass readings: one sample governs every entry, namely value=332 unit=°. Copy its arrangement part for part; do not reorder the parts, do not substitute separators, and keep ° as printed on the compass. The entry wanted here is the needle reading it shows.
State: value=150 unit=°
